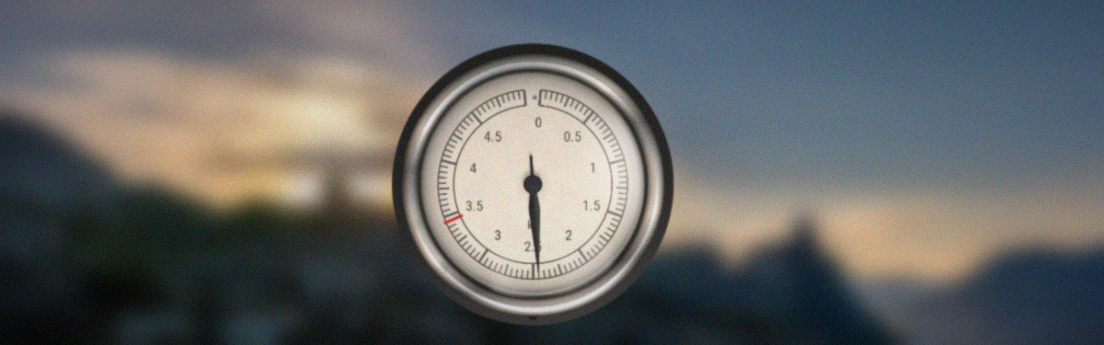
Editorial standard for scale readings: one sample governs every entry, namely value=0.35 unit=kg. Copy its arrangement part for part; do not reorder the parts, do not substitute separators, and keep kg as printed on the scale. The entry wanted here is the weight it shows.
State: value=2.45 unit=kg
